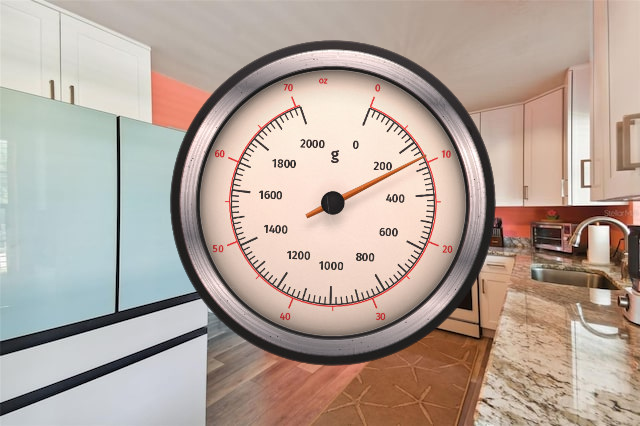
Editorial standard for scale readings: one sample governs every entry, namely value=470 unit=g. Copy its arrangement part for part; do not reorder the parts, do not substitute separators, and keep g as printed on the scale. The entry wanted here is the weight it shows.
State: value=260 unit=g
